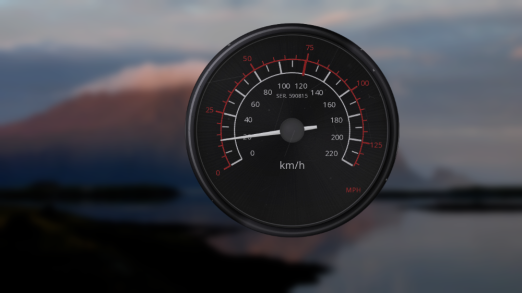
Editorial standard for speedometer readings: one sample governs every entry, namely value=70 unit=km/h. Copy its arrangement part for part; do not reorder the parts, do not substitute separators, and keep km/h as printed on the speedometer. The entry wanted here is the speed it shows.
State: value=20 unit=km/h
